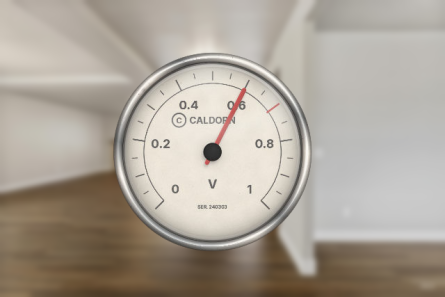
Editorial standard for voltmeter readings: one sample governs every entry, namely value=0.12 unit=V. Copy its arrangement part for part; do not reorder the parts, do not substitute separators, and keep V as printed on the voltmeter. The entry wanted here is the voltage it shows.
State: value=0.6 unit=V
